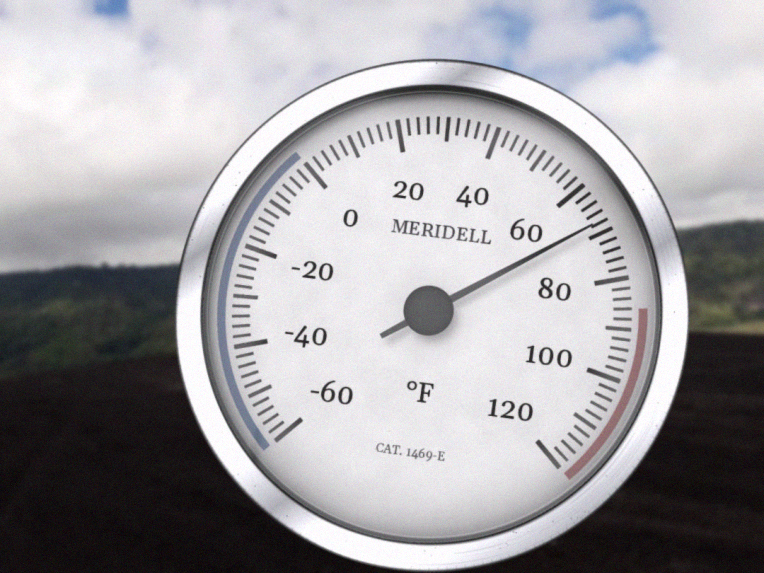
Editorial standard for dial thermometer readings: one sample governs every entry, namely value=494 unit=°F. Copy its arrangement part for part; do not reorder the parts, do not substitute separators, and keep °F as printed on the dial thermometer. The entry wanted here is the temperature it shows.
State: value=68 unit=°F
